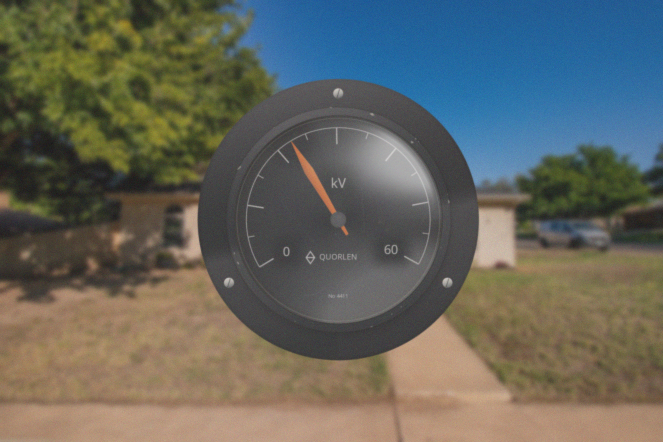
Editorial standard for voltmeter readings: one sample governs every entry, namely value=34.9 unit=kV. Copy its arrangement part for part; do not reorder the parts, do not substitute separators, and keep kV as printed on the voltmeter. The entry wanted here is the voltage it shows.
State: value=22.5 unit=kV
